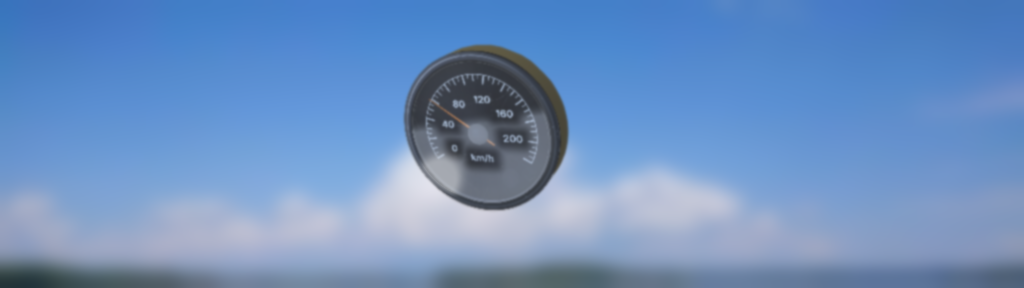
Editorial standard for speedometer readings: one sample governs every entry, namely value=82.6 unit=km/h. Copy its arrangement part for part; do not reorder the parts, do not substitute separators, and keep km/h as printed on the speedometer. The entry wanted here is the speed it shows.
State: value=60 unit=km/h
